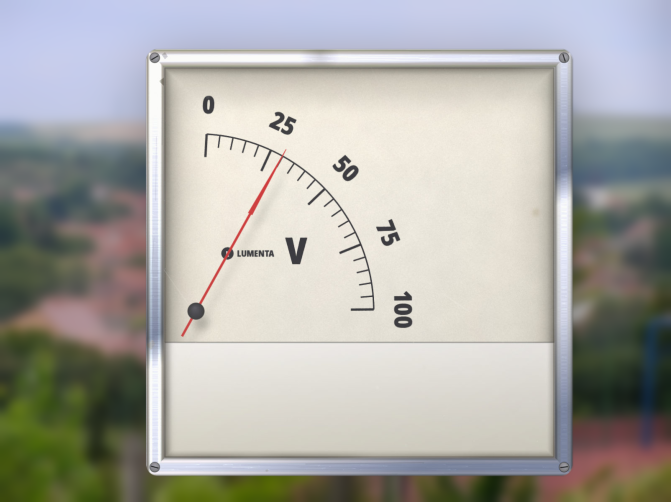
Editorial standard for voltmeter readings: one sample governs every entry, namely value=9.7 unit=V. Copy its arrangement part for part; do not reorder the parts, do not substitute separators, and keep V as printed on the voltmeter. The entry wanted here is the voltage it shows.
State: value=30 unit=V
